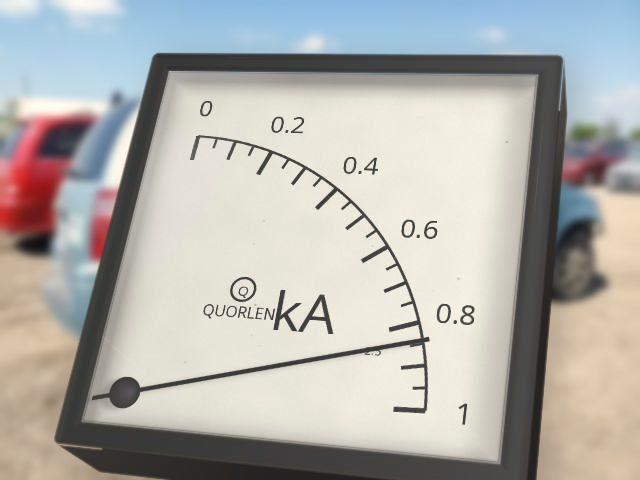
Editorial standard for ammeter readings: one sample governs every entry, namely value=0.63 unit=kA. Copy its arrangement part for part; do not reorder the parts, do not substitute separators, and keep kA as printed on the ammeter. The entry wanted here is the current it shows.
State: value=0.85 unit=kA
